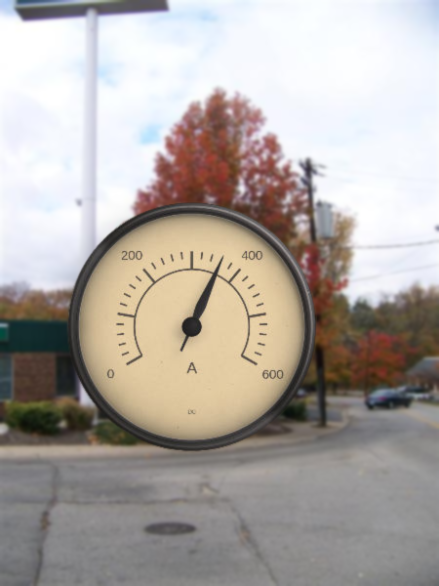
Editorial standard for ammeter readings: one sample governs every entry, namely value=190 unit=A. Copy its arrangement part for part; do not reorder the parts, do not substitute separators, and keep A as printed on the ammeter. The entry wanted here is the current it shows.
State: value=360 unit=A
